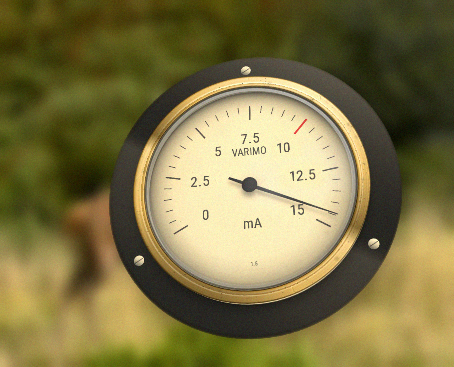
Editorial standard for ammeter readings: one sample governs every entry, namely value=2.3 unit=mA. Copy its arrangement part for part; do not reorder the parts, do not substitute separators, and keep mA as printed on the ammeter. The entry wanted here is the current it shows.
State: value=14.5 unit=mA
